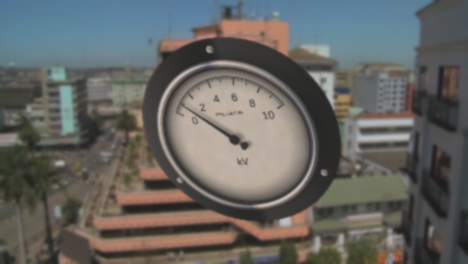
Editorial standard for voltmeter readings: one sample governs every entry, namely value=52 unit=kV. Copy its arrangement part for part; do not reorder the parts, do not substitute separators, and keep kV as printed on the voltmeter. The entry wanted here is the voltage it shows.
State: value=1 unit=kV
